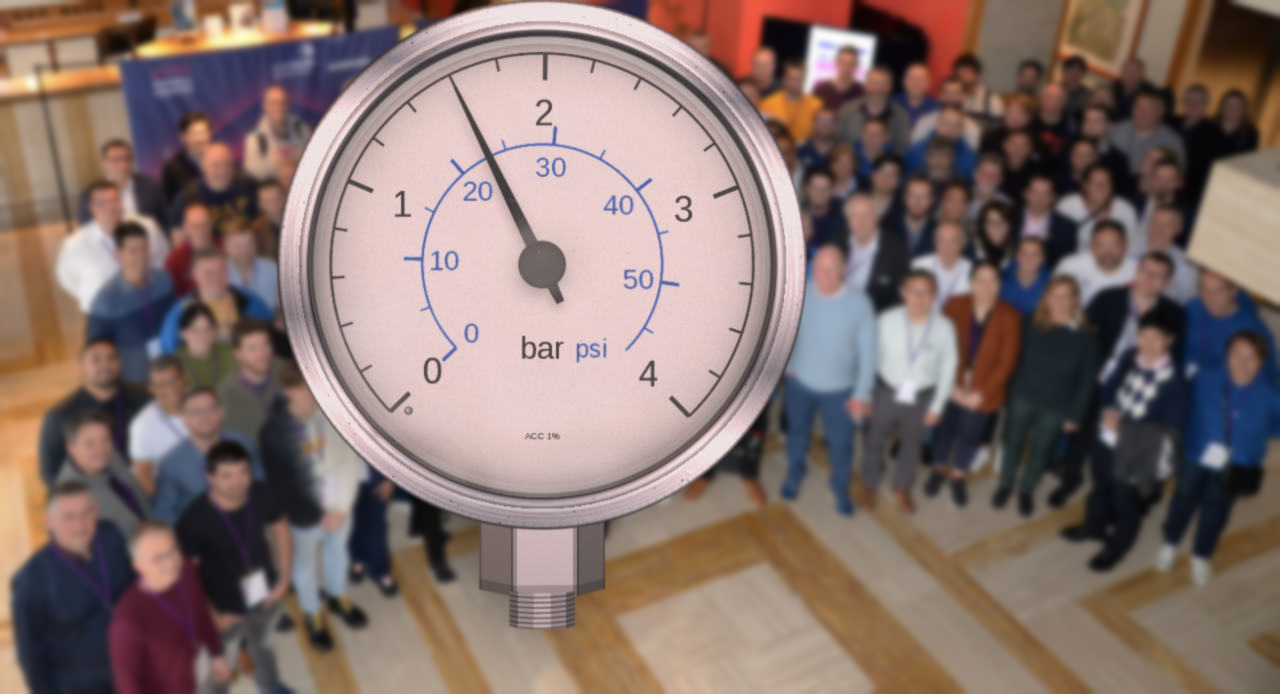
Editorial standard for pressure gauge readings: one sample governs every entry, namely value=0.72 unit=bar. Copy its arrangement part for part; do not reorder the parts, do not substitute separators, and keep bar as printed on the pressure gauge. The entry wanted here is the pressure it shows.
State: value=1.6 unit=bar
